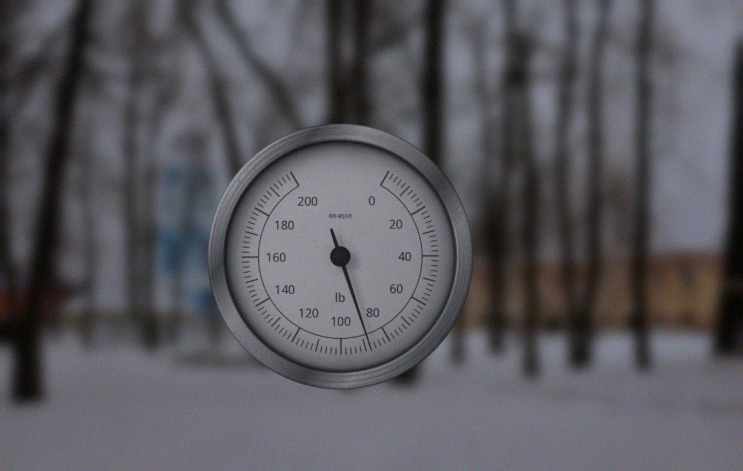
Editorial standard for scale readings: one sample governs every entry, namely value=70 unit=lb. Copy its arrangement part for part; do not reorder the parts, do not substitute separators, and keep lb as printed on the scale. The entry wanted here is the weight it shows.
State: value=88 unit=lb
